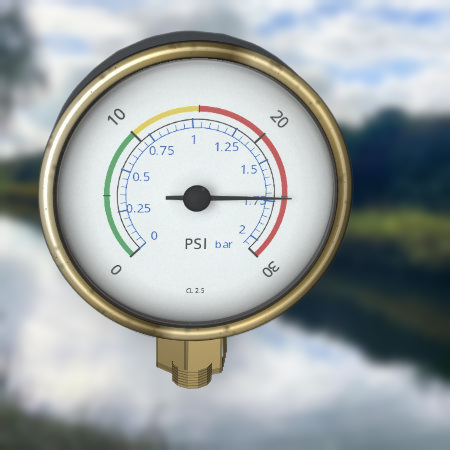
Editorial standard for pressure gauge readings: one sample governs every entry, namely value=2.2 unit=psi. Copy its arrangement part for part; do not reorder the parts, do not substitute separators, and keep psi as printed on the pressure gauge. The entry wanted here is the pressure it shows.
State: value=25 unit=psi
